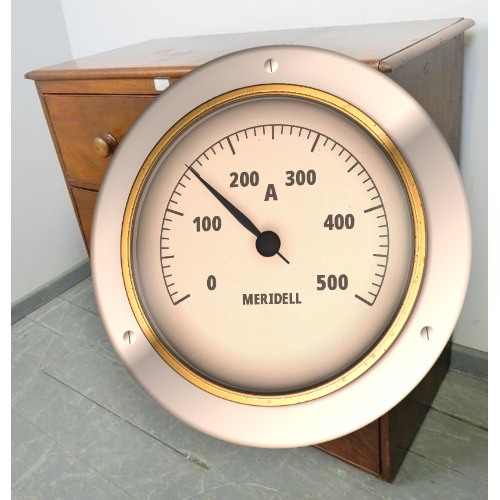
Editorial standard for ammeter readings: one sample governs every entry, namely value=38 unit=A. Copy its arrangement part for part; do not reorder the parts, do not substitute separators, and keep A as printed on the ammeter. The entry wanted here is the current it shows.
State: value=150 unit=A
